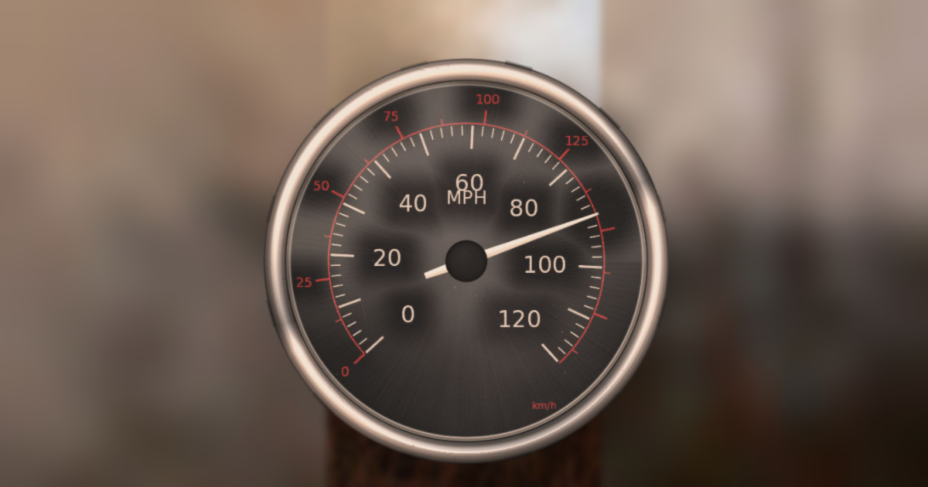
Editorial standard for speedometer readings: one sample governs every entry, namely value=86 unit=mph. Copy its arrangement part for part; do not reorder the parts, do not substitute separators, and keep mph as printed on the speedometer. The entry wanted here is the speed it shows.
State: value=90 unit=mph
